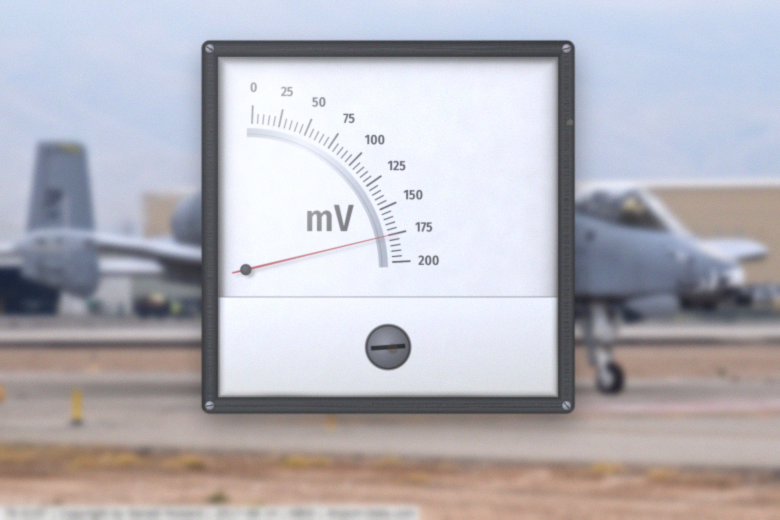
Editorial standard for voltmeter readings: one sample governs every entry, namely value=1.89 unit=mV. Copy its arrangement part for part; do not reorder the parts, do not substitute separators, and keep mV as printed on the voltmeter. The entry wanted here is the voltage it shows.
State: value=175 unit=mV
